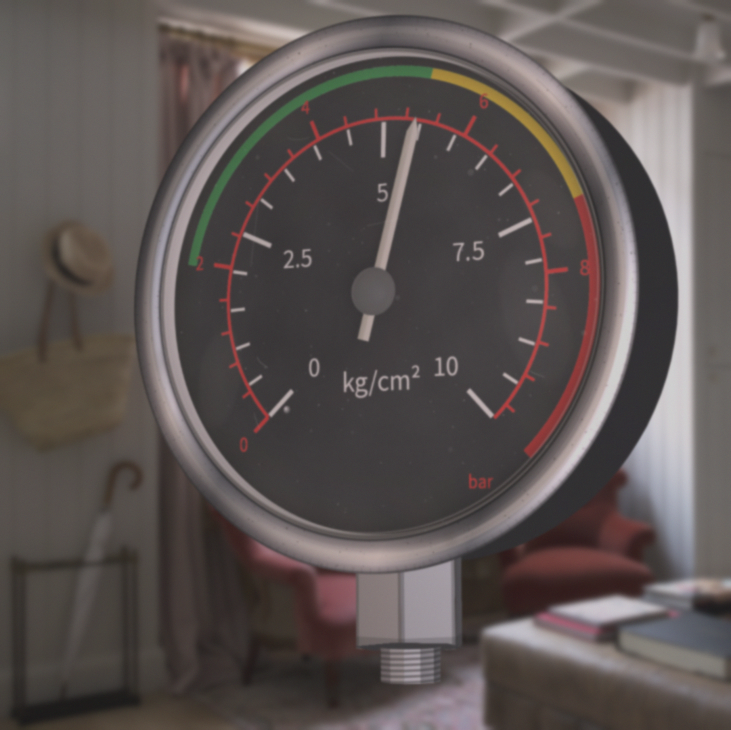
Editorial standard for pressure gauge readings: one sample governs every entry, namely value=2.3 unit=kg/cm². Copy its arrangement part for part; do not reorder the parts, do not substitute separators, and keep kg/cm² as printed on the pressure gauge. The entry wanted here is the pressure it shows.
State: value=5.5 unit=kg/cm²
